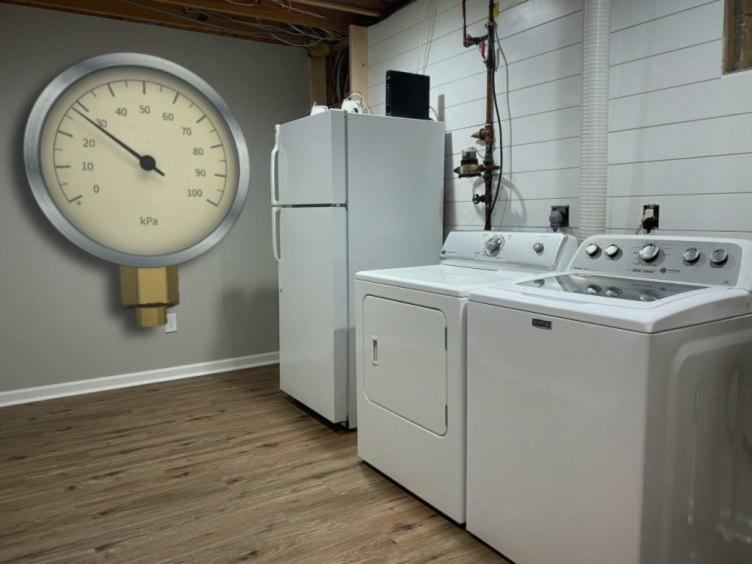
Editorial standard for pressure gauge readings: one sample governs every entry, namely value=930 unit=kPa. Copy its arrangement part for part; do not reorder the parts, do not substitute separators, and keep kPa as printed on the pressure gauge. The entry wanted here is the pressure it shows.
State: value=27.5 unit=kPa
